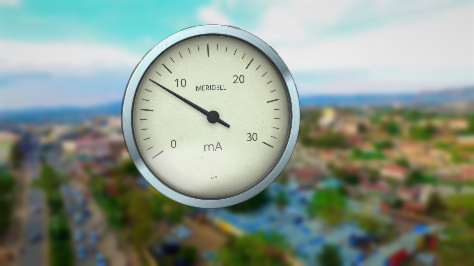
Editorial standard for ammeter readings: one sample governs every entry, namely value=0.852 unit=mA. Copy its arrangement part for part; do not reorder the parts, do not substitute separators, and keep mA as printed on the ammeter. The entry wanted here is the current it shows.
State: value=8 unit=mA
